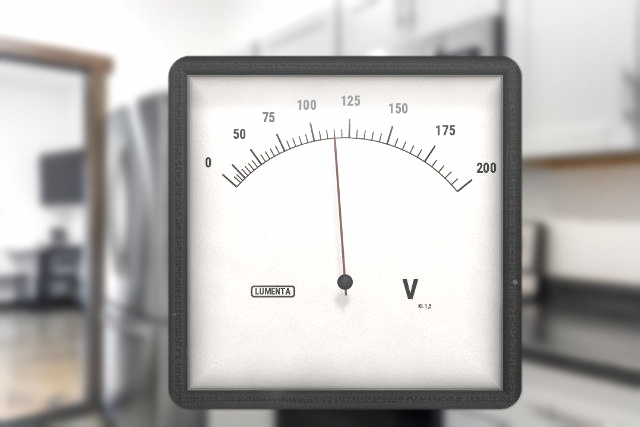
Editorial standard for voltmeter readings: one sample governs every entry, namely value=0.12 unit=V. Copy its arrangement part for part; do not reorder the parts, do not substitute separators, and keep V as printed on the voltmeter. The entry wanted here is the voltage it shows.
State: value=115 unit=V
